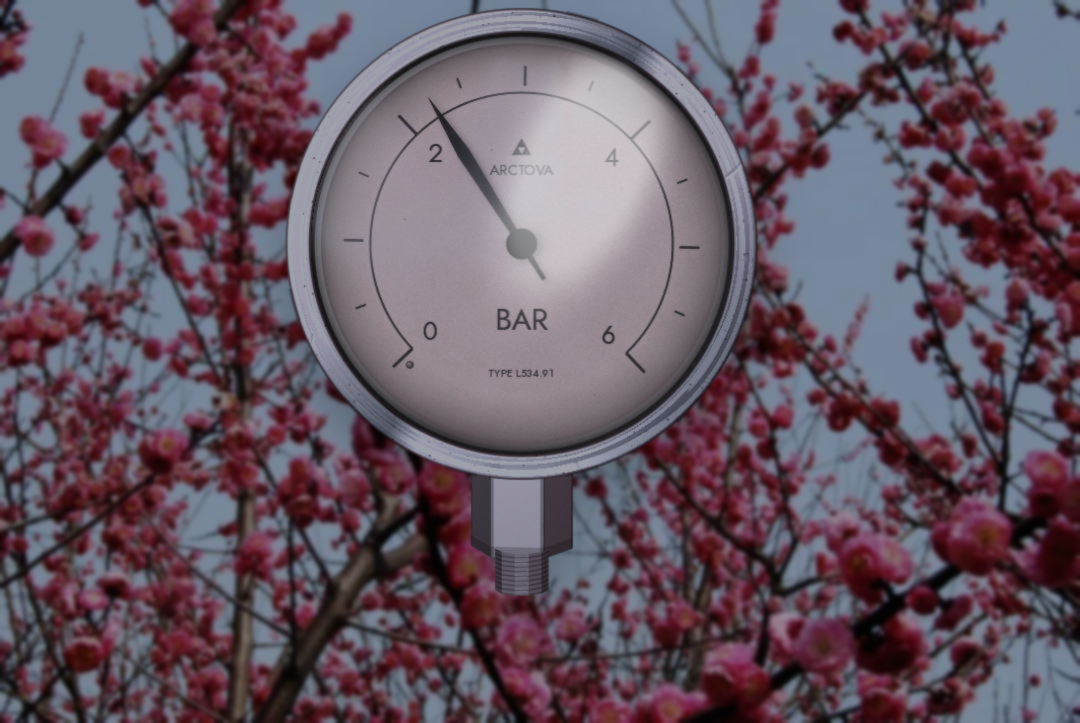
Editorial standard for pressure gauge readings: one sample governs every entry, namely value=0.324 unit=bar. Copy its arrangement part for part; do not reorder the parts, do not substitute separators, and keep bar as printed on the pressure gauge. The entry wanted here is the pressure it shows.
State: value=2.25 unit=bar
